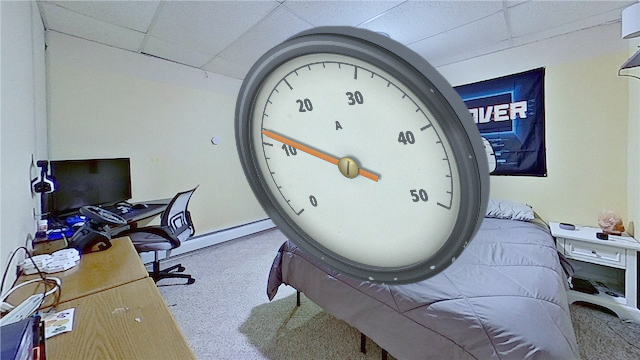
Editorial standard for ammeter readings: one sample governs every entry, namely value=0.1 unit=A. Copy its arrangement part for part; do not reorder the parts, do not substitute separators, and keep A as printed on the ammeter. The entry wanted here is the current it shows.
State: value=12 unit=A
